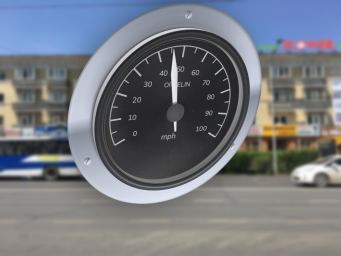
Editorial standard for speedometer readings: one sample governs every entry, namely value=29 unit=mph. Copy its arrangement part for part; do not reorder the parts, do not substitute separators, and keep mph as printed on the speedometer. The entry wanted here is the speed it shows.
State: value=45 unit=mph
